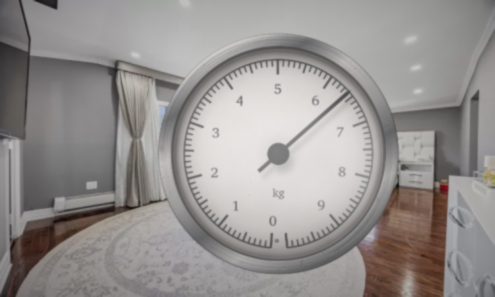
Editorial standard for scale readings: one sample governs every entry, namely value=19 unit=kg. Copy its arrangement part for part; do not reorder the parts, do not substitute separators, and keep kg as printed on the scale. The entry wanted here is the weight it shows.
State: value=6.4 unit=kg
